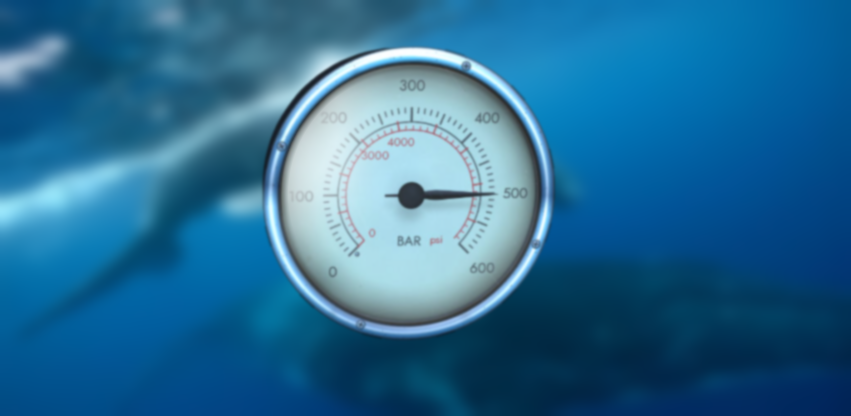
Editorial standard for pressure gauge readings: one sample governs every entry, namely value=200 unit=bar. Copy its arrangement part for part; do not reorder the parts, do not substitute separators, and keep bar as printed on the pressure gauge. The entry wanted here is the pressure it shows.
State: value=500 unit=bar
